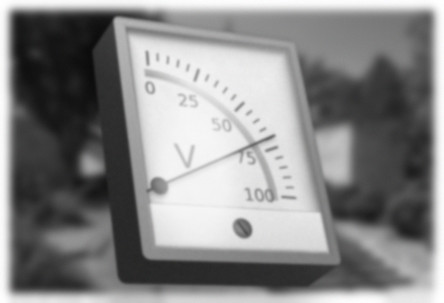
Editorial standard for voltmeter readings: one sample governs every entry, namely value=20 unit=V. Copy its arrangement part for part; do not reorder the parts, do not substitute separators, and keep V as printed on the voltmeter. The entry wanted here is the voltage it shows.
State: value=70 unit=V
